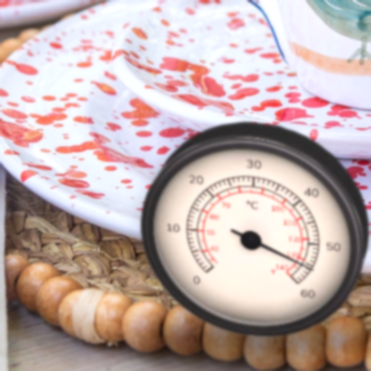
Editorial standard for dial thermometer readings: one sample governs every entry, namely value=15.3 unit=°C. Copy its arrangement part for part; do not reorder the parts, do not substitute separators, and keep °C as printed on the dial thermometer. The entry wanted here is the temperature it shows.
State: value=55 unit=°C
